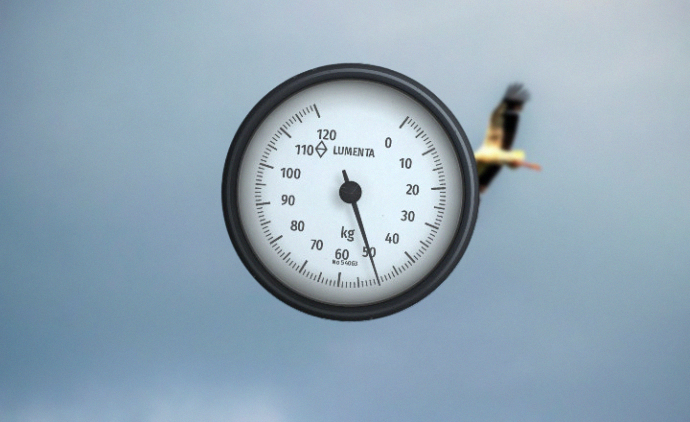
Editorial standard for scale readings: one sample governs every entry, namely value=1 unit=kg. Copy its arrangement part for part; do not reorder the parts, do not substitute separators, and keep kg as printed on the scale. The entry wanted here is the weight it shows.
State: value=50 unit=kg
